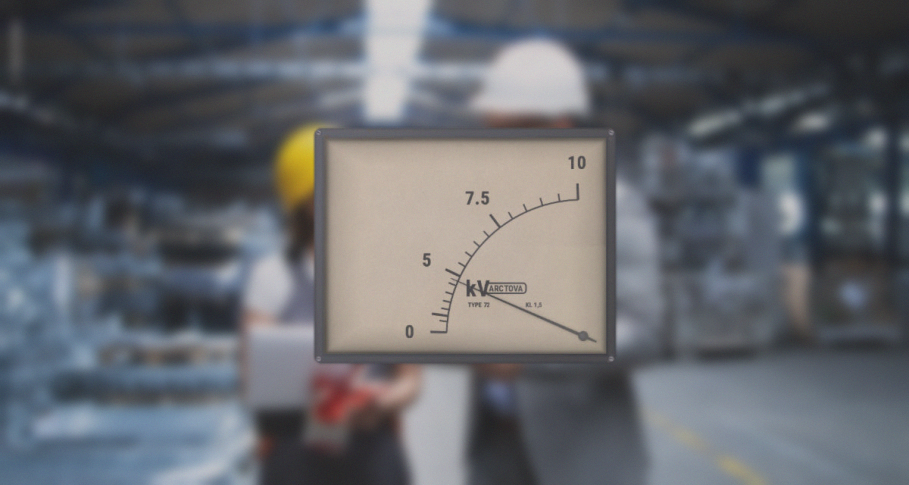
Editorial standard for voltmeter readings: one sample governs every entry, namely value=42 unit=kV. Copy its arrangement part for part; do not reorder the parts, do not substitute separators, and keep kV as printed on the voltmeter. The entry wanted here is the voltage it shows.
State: value=4.75 unit=kV
